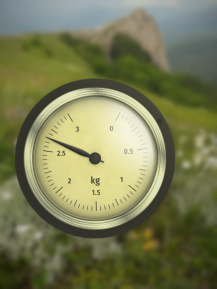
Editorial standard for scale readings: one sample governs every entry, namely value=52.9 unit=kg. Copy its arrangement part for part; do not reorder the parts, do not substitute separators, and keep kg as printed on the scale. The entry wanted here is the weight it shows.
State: value=2.65 unit=kg
